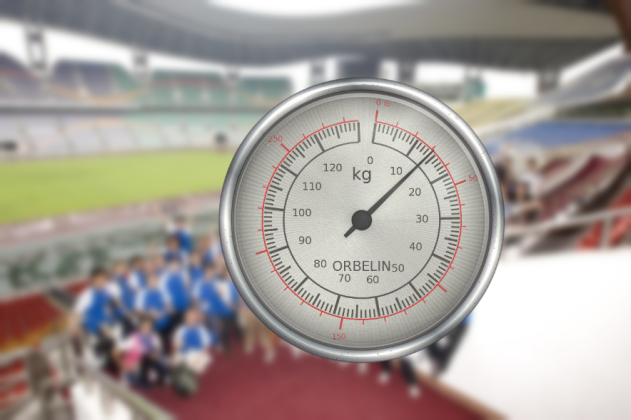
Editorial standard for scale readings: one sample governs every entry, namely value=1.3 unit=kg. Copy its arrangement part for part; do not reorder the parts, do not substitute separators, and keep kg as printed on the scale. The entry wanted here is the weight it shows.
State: value=14 unit=kg
